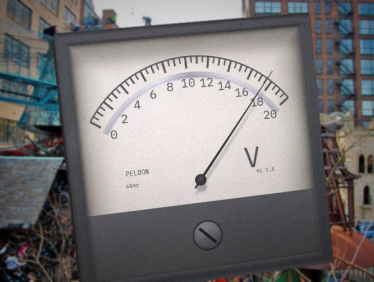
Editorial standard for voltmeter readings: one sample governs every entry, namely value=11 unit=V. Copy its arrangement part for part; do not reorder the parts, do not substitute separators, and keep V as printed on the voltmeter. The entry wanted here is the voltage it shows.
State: value=17.5 unit=V
